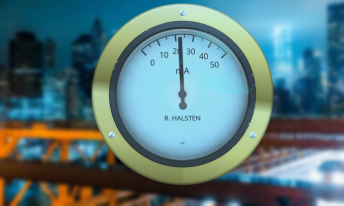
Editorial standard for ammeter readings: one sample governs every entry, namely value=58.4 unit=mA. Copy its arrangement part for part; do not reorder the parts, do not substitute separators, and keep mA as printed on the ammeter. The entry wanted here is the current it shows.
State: value=22.5 unit=mA
